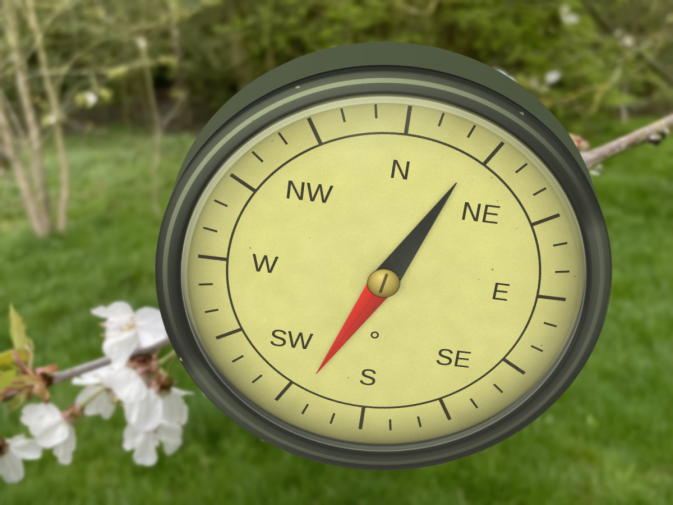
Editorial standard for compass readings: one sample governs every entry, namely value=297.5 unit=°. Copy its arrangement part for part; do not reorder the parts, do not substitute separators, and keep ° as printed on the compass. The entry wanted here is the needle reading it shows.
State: value=205 unit=°
